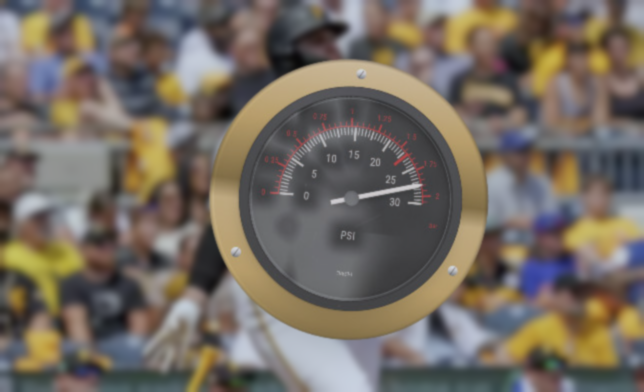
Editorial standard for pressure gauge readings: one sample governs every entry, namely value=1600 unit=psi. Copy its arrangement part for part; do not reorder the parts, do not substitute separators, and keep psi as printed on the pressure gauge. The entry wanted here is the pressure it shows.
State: value=27.5 unit=psi
